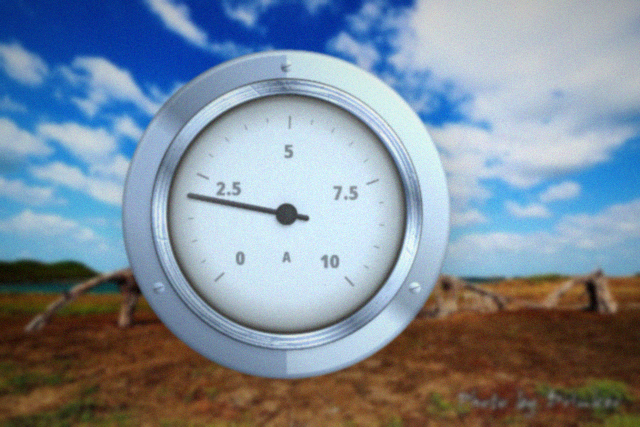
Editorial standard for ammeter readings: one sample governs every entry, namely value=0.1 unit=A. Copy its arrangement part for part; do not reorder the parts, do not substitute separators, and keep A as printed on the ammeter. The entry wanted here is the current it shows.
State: value=2 unit=A
